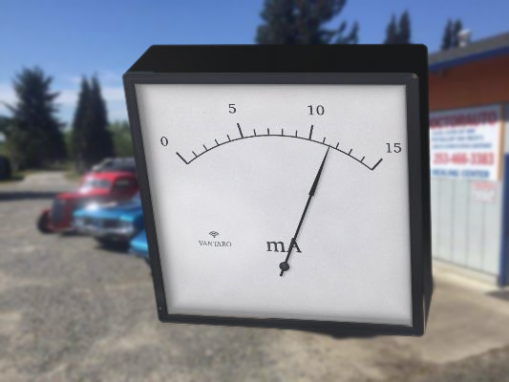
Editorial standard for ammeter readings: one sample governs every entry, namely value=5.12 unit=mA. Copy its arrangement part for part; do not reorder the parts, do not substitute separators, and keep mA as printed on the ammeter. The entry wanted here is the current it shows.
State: value=11.5 unit=mA
